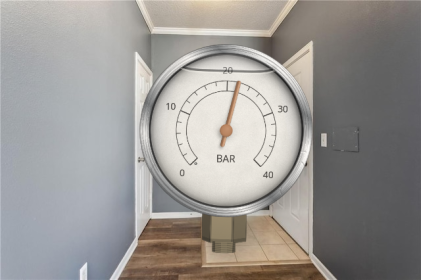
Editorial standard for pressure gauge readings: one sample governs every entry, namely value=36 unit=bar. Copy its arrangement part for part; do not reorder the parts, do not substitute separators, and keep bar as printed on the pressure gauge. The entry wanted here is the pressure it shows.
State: value=22 unit=bar
